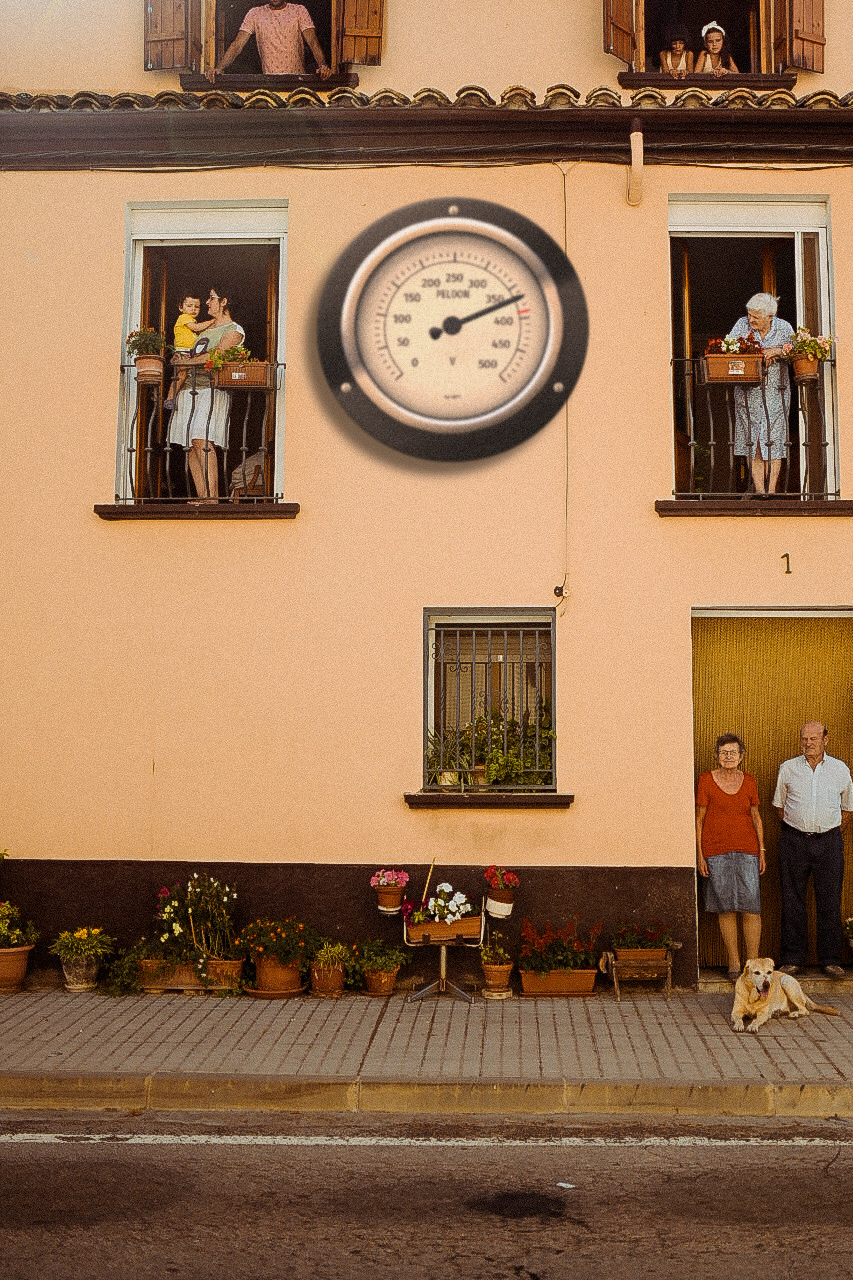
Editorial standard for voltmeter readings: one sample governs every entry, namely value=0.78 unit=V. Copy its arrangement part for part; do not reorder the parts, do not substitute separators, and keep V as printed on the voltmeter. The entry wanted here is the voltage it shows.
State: value=370 unit=V
